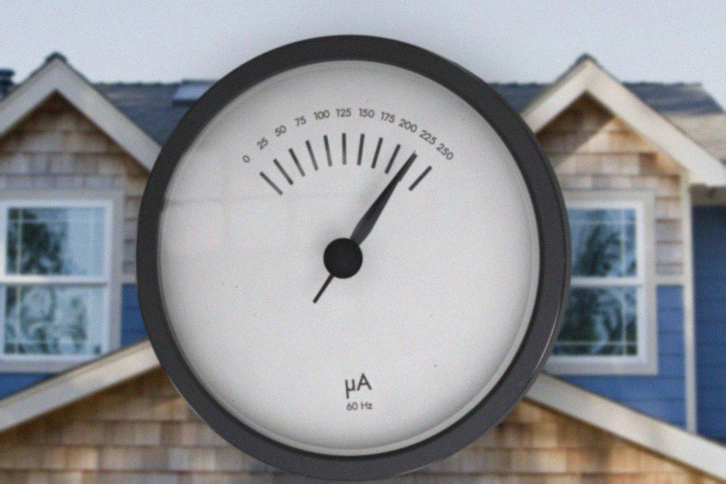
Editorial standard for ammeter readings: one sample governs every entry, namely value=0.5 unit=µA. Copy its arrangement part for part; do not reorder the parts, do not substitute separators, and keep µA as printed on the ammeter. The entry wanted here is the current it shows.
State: value=225 unit=µA
